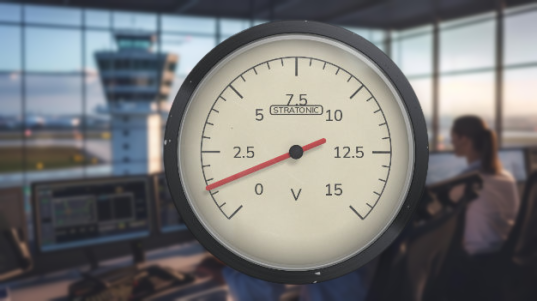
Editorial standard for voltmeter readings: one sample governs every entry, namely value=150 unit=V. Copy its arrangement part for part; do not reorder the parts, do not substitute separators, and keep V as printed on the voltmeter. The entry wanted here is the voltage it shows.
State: value=1.25 unit=V
